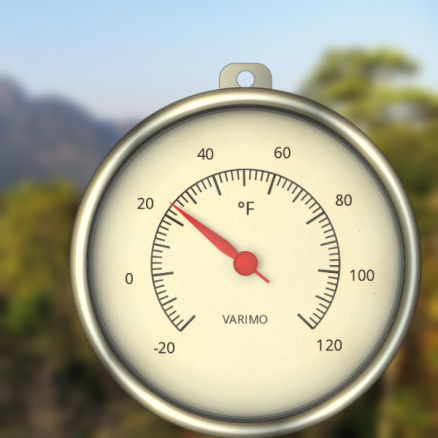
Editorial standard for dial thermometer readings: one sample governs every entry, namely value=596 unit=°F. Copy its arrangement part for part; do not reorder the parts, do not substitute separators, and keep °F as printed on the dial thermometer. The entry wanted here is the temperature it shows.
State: value=24 unit=°F
